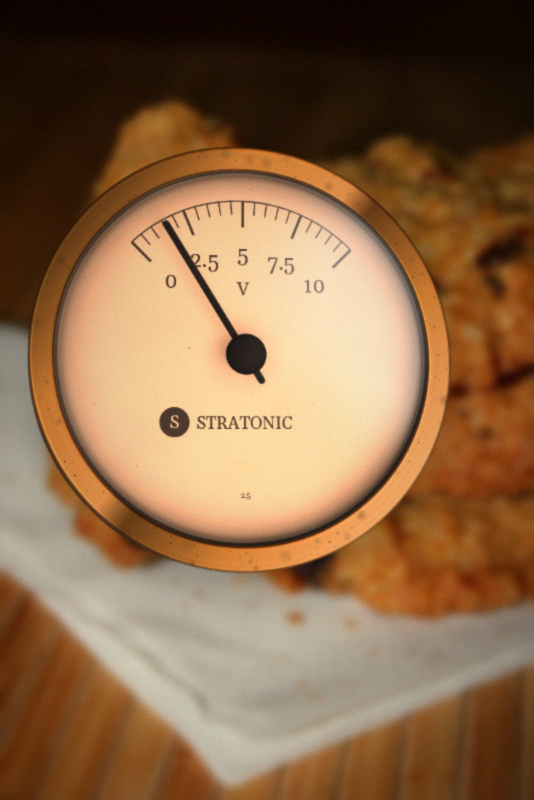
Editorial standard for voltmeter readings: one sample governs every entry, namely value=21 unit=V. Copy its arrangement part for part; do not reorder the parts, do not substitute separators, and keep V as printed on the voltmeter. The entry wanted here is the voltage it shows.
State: value=1.5 unit=V
